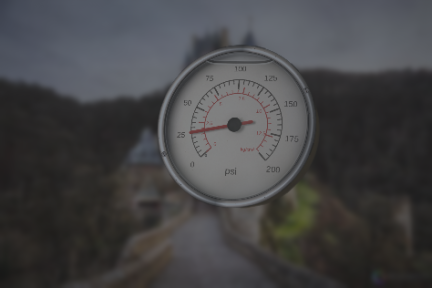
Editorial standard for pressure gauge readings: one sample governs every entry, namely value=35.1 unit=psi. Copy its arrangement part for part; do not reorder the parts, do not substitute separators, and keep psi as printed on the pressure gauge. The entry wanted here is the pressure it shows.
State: value=25 unit=psi
